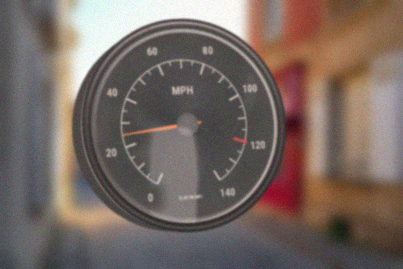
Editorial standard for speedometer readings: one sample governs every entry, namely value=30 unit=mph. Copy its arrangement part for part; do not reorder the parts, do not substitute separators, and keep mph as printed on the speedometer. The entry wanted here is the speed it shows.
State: value=25 unit=mph
